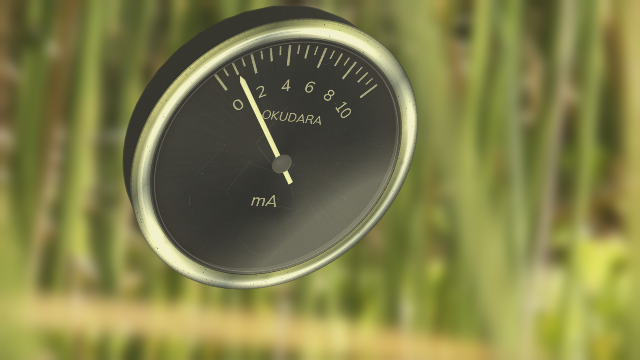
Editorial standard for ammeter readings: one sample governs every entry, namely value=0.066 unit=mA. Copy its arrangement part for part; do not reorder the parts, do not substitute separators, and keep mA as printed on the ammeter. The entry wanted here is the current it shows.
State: value=1 unit=mA
